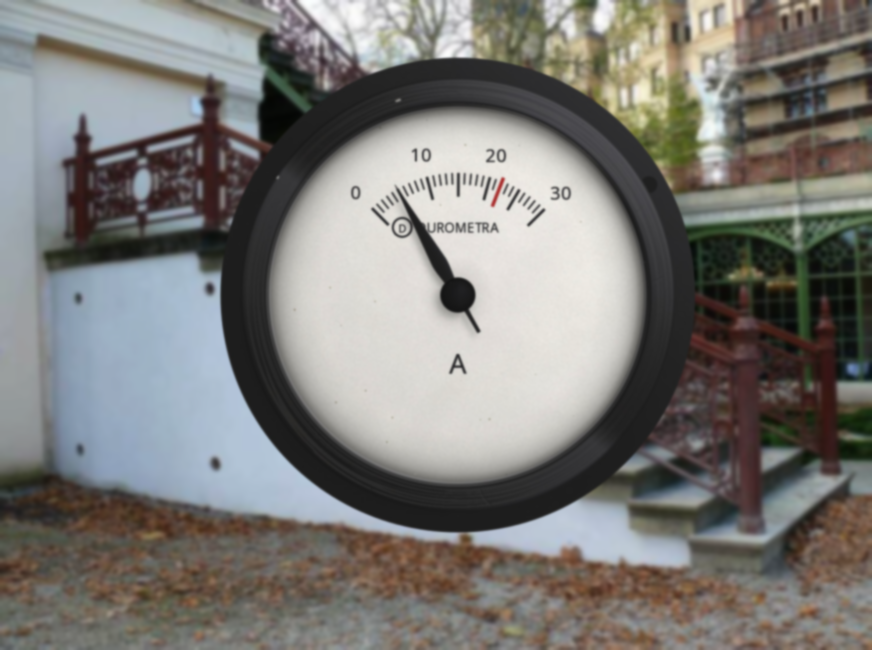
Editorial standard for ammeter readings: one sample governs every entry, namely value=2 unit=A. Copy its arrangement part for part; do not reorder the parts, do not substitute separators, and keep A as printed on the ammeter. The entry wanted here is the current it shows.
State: value=5 unit=A
